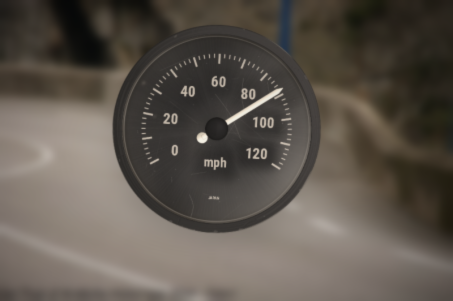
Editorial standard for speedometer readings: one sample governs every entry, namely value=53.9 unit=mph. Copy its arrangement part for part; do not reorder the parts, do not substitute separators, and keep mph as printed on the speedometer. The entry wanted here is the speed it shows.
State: value=88 unit=mph
